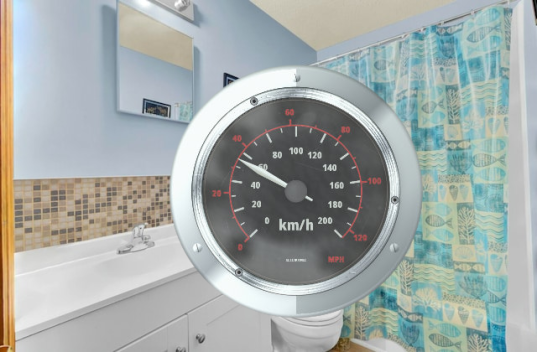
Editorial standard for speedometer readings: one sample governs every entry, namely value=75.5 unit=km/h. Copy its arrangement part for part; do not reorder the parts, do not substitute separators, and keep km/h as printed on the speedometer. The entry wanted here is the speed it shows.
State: value=55 unit=km/h
